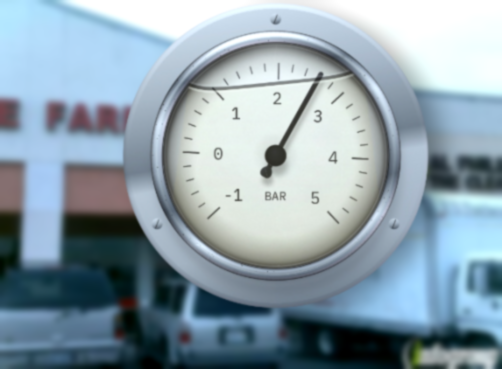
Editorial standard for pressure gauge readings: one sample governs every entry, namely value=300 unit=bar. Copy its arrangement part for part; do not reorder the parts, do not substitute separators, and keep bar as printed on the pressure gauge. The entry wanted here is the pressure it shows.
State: value=2.6 unit=bar
